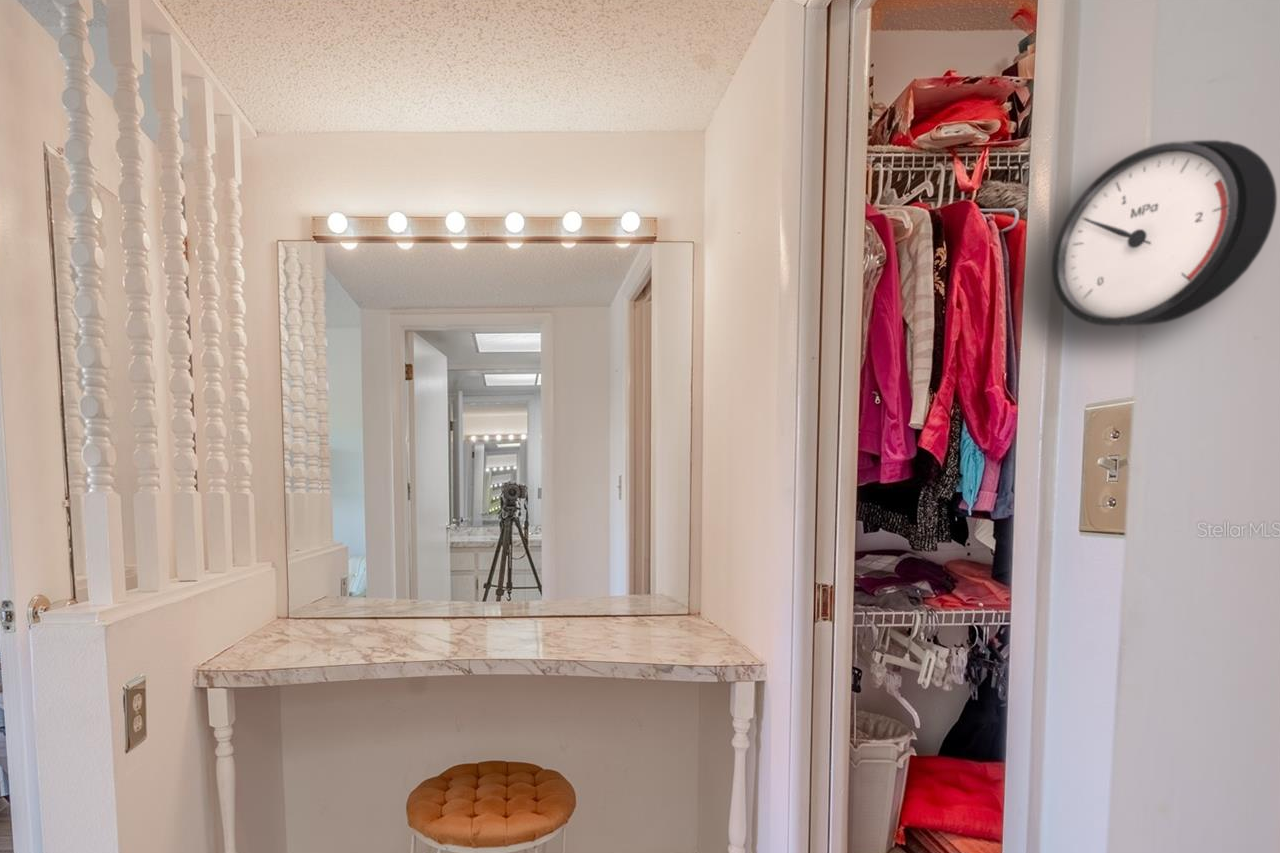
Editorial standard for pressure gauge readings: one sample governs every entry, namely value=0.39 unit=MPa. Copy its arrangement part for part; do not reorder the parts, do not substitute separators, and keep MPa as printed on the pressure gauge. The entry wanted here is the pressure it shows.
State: value=0.7 unit=MPa
